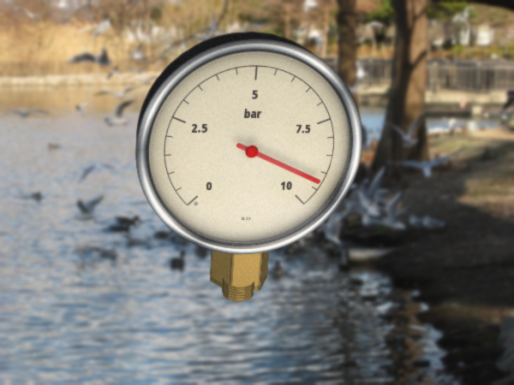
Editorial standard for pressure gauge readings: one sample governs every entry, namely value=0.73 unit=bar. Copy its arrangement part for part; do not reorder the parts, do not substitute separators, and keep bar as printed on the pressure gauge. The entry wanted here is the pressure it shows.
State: value=9.25 unit=bar
